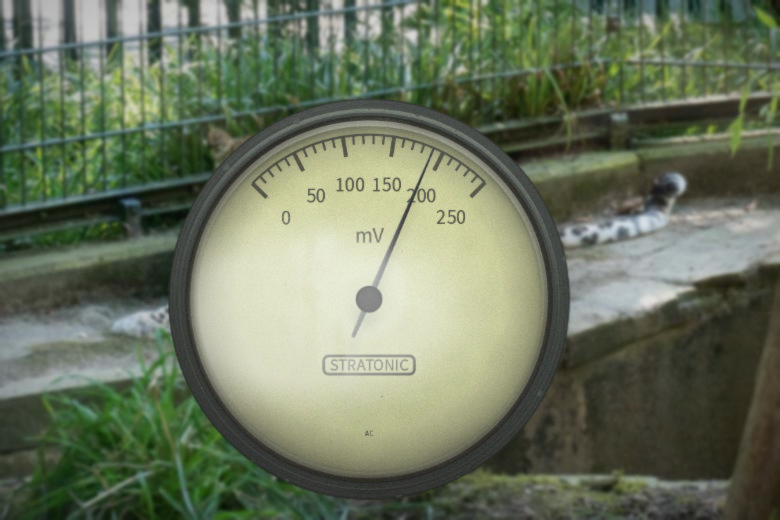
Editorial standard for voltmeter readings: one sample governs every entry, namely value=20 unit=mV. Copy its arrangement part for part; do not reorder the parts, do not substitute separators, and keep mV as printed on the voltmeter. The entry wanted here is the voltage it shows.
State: value=190 unit=mV
